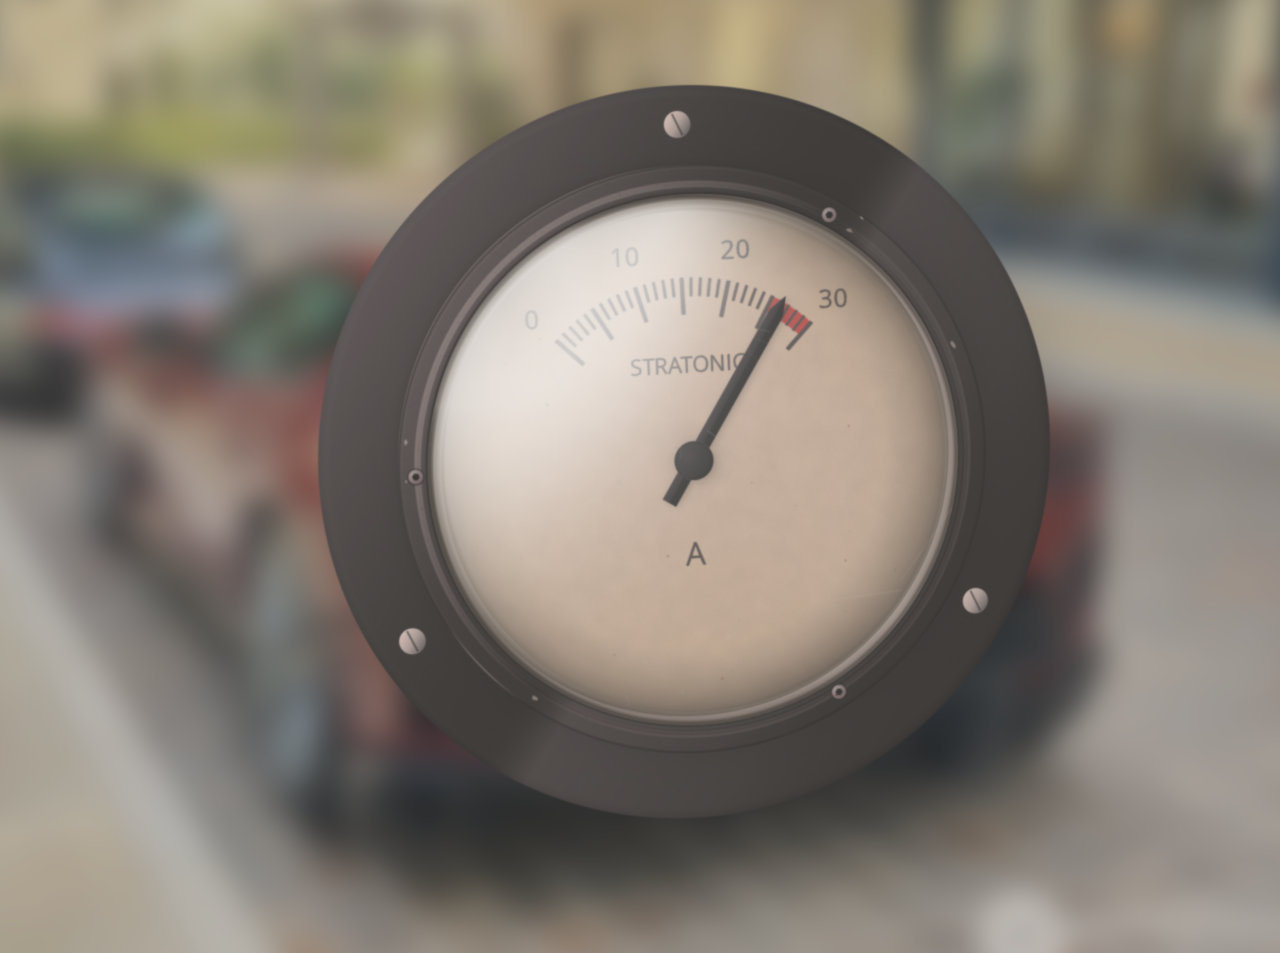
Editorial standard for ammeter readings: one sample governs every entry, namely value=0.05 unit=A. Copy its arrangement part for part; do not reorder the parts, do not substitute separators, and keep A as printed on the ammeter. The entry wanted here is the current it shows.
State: value=26 unit=A
